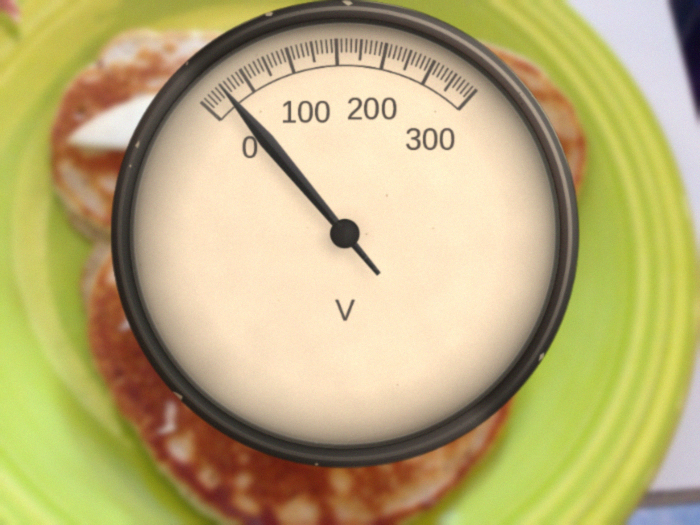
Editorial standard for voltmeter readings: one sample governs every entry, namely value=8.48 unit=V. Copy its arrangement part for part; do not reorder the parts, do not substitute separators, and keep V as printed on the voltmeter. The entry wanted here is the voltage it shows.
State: value=25 unit=V
